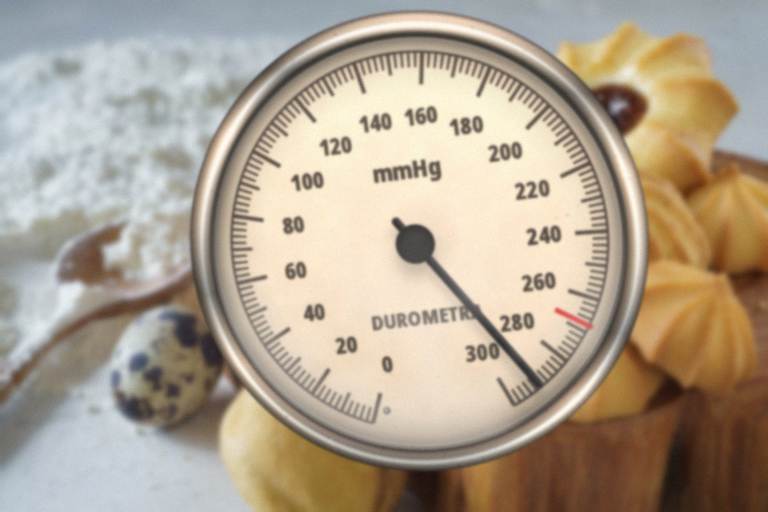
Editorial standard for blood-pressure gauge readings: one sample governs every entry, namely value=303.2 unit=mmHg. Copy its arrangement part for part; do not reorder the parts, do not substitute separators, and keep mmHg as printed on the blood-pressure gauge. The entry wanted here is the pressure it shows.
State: value=290 unit=mmHg
